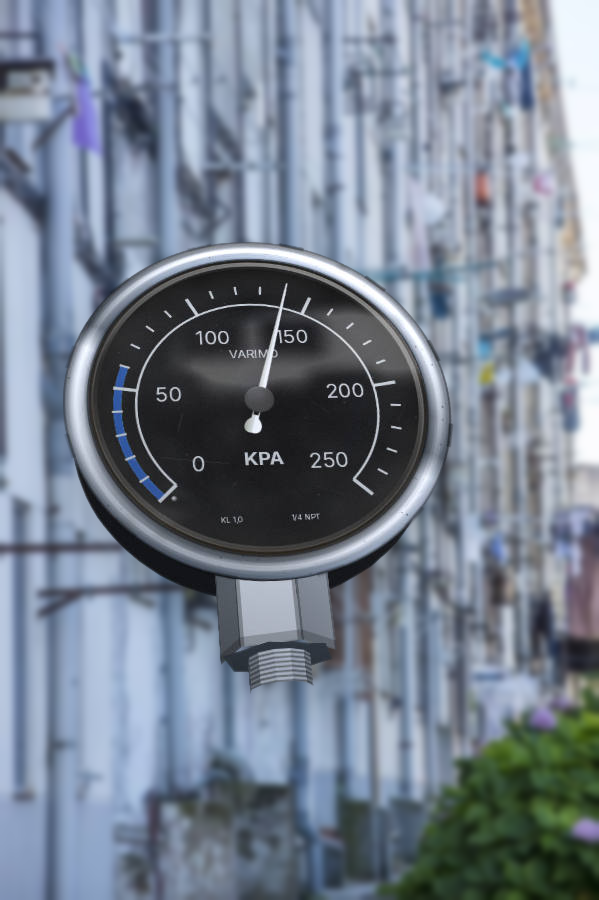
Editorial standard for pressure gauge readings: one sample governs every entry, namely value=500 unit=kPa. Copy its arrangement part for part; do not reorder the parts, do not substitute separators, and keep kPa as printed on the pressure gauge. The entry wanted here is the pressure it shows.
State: value=140 unit=kPa
